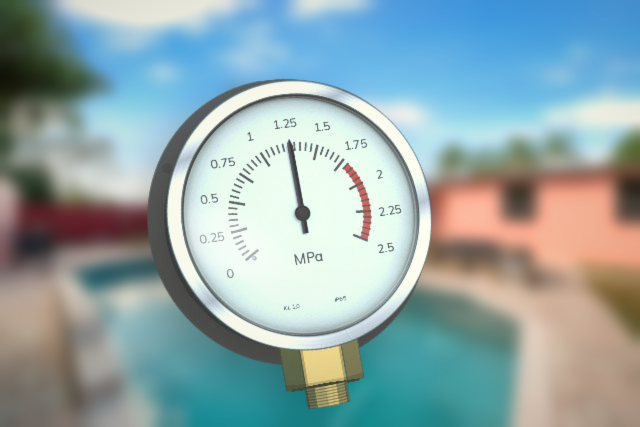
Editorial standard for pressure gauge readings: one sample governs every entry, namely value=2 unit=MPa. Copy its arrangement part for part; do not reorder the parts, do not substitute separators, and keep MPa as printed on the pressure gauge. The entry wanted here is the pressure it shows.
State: value=1.25 unit=MPa
